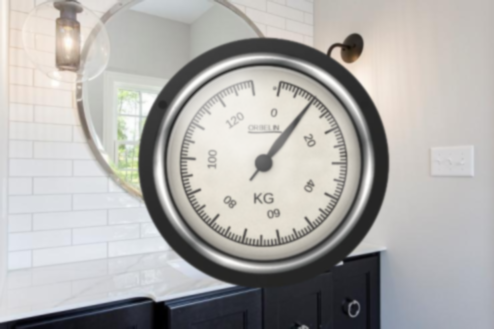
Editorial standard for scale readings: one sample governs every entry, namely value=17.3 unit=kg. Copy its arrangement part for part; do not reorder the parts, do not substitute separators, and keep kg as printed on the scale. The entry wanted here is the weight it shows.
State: value=10 unit=kg
